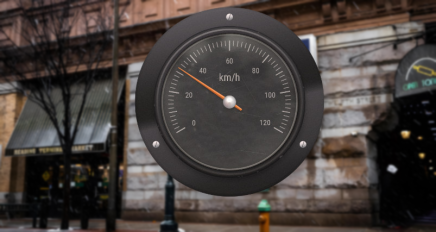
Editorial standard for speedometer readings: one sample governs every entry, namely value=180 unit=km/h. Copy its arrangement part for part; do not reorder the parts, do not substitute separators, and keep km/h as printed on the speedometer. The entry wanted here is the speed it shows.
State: value=32 unit=km/h
